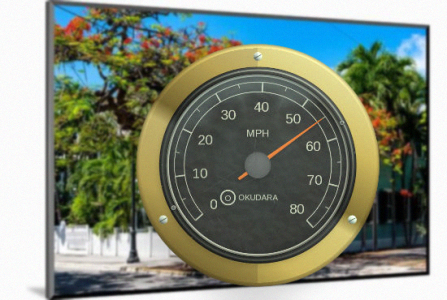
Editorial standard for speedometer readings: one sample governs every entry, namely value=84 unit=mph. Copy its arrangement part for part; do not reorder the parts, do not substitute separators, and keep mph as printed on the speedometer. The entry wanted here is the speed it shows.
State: value=55 unit=mph
